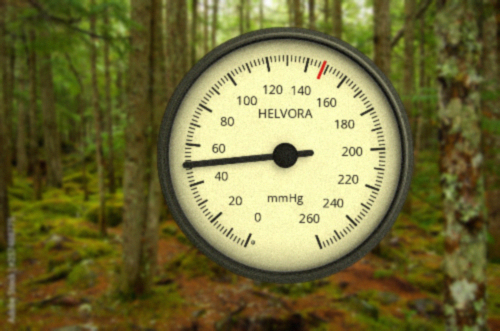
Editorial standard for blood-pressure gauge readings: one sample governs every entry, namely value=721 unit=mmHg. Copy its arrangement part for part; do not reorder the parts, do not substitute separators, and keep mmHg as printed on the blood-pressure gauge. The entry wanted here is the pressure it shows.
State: value=50 unit=mmHg
